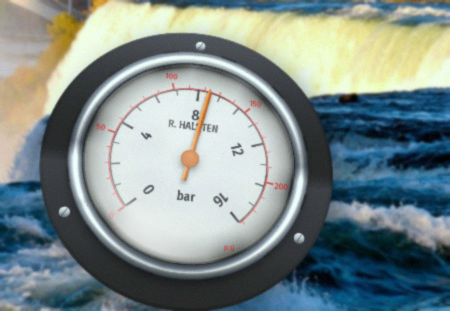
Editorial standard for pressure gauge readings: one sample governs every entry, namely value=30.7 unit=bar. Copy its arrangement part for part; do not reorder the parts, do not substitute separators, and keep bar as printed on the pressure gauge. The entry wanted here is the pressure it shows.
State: value=8.5 unit=bar
